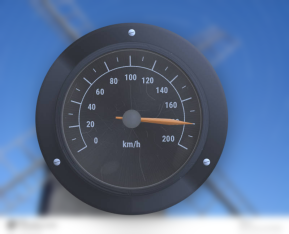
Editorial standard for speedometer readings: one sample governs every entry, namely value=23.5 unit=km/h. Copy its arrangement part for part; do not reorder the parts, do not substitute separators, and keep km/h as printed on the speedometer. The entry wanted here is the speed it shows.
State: value=180 unit=km/h
